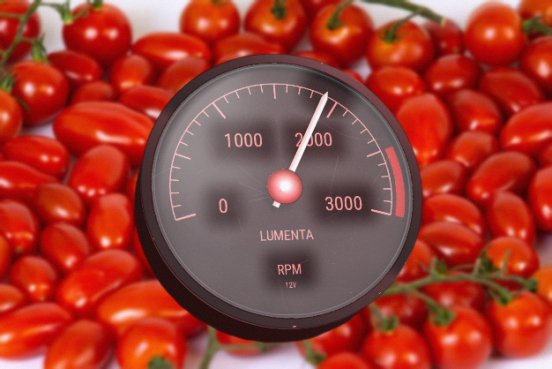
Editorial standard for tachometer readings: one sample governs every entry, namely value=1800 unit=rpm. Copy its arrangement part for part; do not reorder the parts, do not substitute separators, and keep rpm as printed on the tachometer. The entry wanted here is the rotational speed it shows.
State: value=1900 unit=rpm
